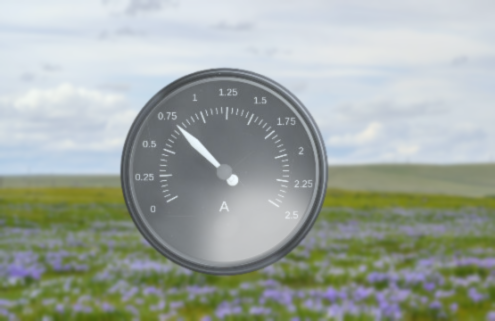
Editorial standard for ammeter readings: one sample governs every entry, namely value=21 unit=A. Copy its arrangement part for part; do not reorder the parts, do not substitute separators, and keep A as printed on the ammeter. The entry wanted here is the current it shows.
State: value=0.75 unit=A
